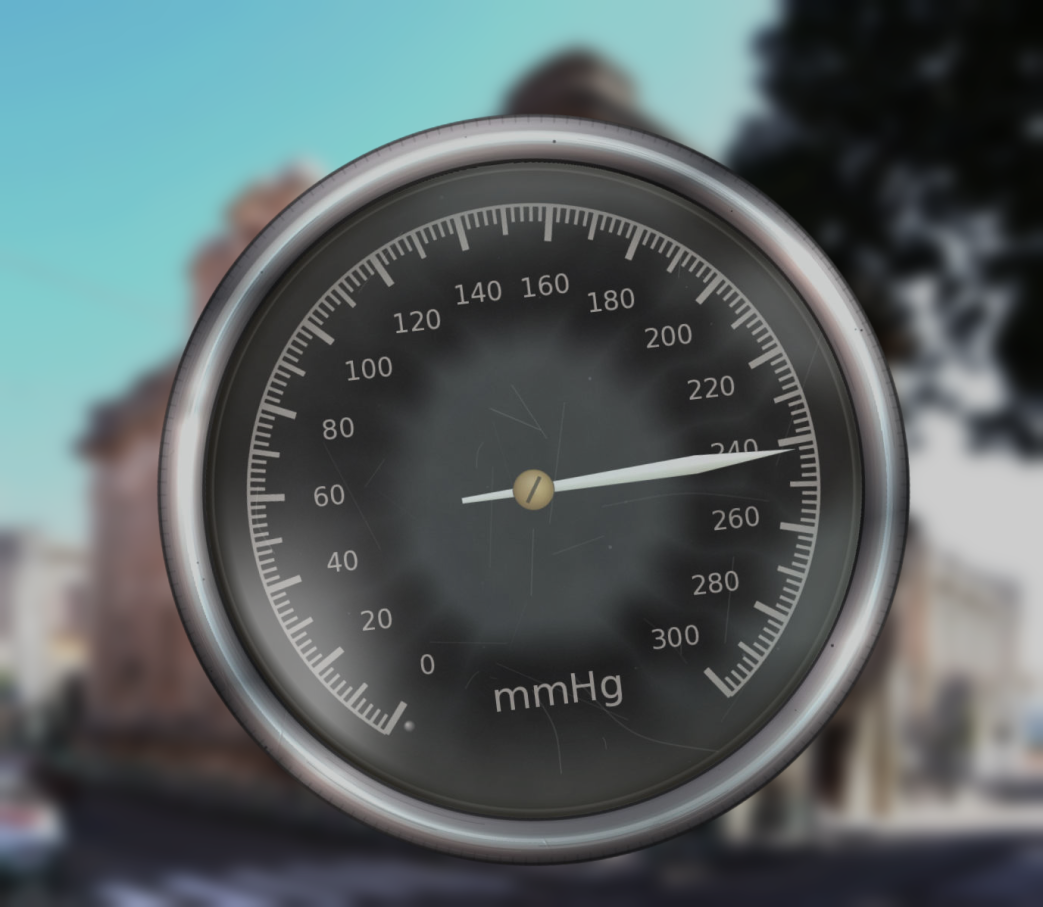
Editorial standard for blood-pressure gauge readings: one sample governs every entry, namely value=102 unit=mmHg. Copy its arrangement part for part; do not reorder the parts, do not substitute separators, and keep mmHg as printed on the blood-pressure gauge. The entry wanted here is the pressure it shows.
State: value=242 unit=mmHg
